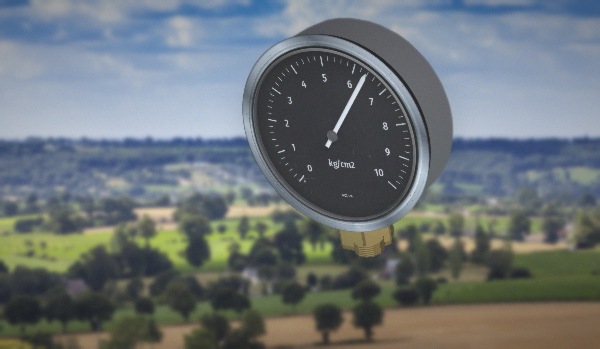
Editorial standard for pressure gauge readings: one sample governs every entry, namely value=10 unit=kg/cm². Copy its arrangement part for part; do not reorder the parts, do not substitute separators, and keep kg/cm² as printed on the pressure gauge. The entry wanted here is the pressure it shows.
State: value=6.4 unit=kg/cm²
